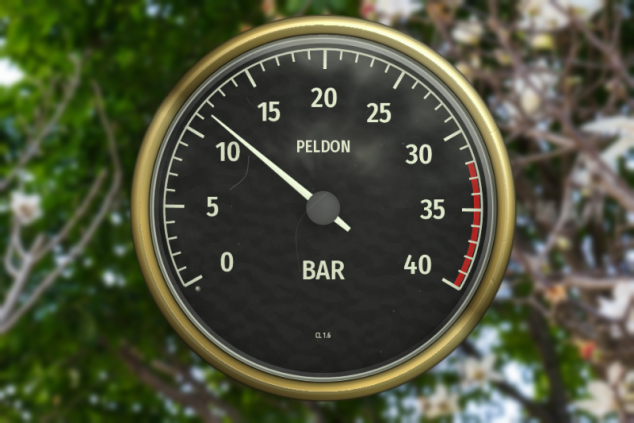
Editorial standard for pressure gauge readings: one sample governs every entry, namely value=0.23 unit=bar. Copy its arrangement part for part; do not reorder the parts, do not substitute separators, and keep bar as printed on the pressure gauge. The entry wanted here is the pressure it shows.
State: value=11.5 unit=bar
